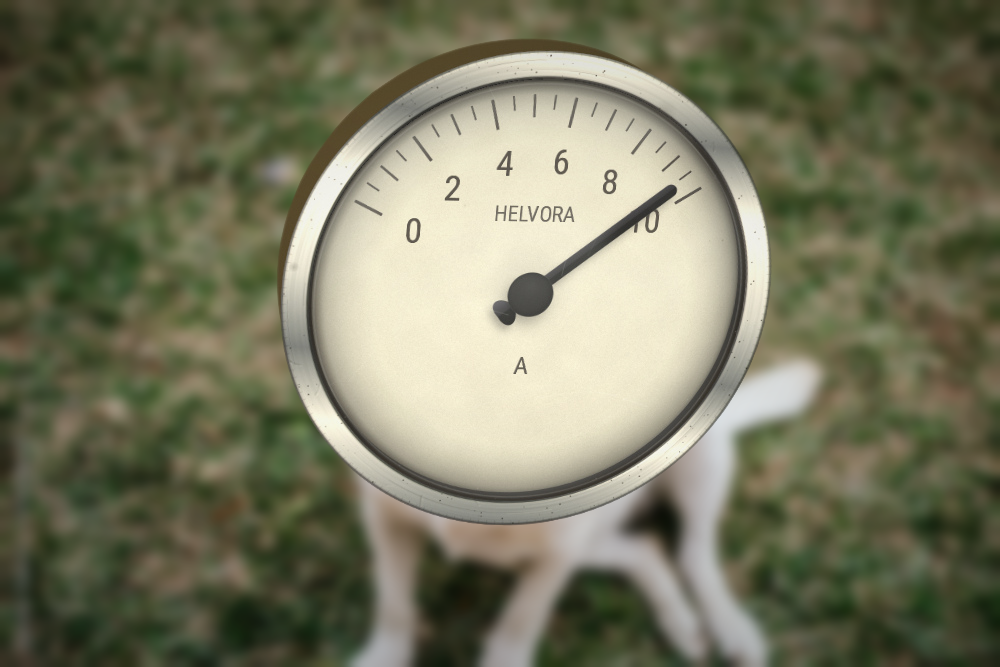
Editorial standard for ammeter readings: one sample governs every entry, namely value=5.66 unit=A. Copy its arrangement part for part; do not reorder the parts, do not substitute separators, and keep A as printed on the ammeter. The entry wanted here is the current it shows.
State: value=9.5 unit=A
